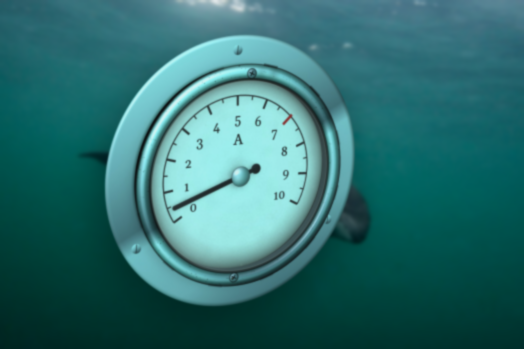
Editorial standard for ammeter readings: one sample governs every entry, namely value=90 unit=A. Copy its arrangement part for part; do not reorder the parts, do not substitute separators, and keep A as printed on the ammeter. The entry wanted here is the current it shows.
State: value=0.5 unit=A
